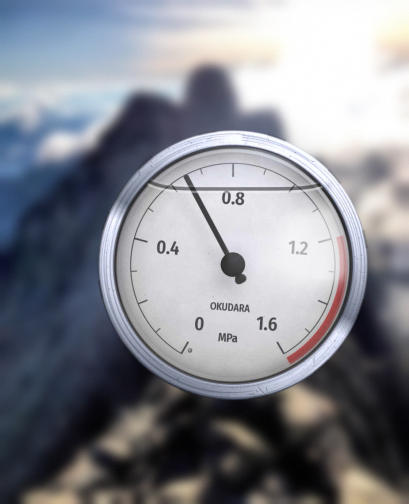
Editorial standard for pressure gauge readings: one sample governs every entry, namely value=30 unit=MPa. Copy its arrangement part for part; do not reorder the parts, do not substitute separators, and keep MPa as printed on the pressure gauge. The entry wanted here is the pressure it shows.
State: value=0.65 unit=MPa
